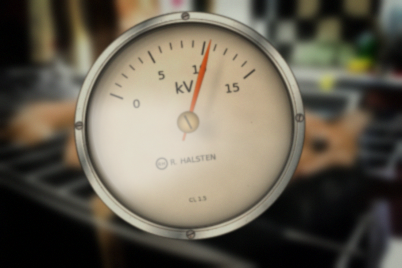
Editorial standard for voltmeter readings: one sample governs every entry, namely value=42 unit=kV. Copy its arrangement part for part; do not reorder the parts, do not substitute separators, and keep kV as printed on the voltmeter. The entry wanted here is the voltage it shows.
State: value=10.5 unit=kV
